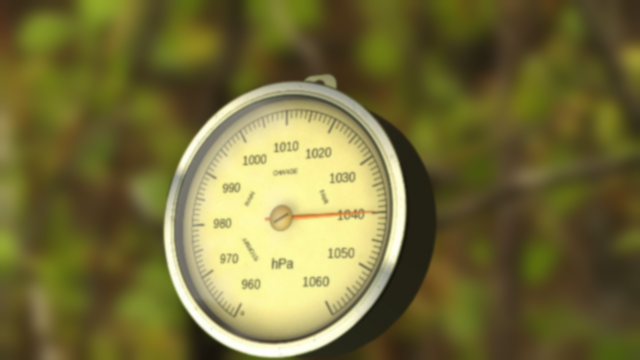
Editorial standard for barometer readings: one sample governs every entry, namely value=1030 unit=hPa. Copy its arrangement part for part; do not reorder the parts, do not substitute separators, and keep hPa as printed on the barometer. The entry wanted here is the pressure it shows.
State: value=1040 unit=hPa
